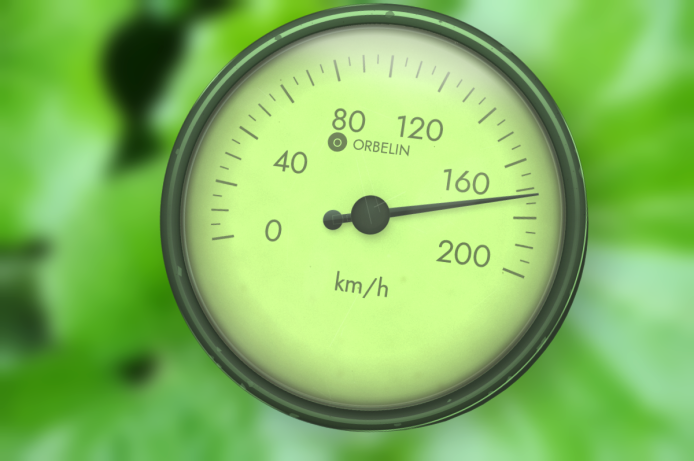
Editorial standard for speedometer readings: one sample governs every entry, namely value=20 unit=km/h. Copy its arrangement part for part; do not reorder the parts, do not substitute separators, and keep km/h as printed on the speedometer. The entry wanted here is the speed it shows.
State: value=172.5 unit=km/h
